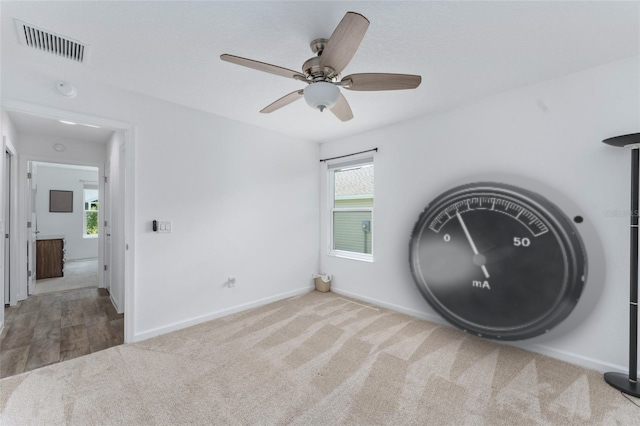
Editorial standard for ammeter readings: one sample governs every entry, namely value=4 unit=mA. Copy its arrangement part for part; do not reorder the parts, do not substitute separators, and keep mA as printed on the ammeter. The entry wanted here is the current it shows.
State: value=15 unit=mA
